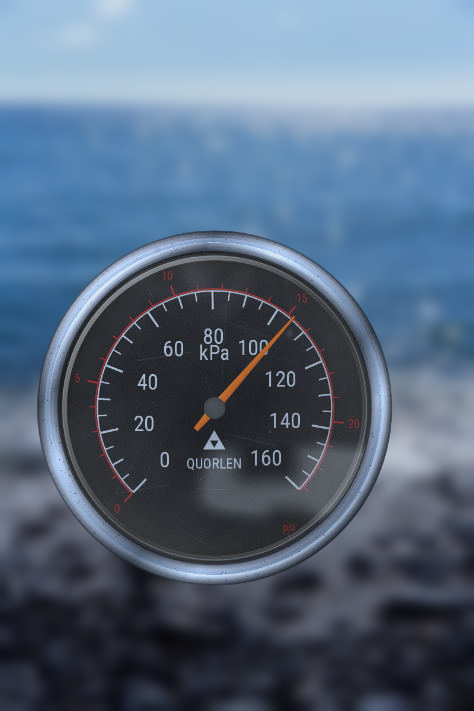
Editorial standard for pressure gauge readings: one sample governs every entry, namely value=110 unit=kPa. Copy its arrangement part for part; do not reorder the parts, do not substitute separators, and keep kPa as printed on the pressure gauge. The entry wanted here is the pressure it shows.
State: value=105 unit=kPa
